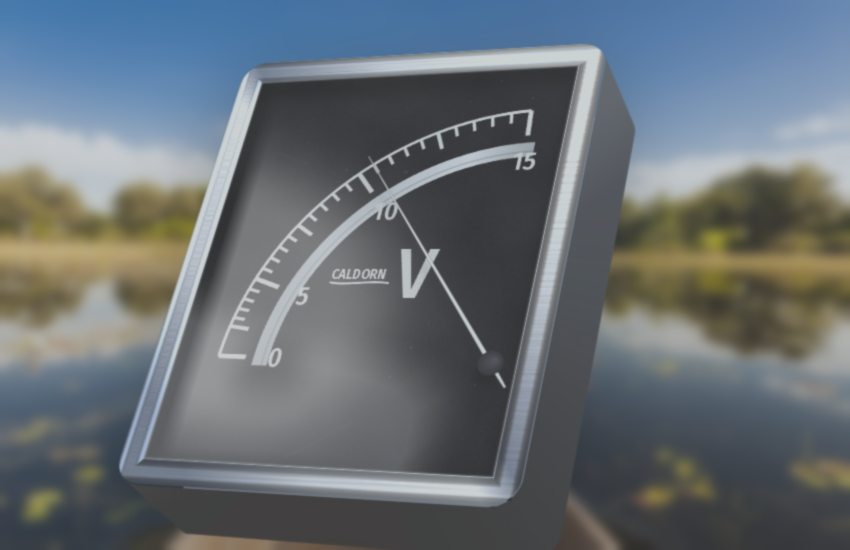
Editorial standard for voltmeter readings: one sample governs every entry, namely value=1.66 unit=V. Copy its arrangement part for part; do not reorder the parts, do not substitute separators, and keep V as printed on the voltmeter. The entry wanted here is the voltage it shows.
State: value=10.5 unit=V
